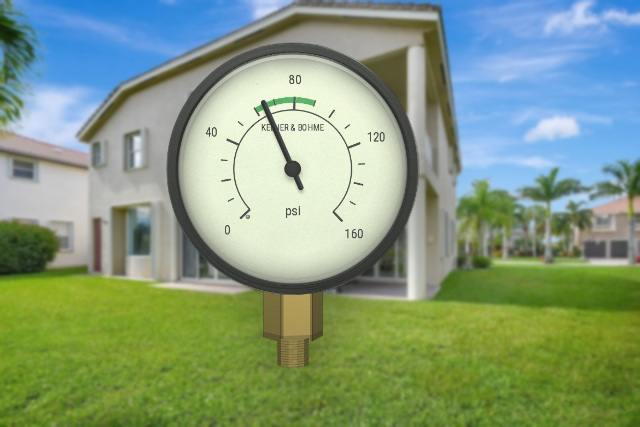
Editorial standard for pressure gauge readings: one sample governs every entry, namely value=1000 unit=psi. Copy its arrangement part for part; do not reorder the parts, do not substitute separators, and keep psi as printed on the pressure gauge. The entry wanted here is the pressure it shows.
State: value=65 unit=psi
